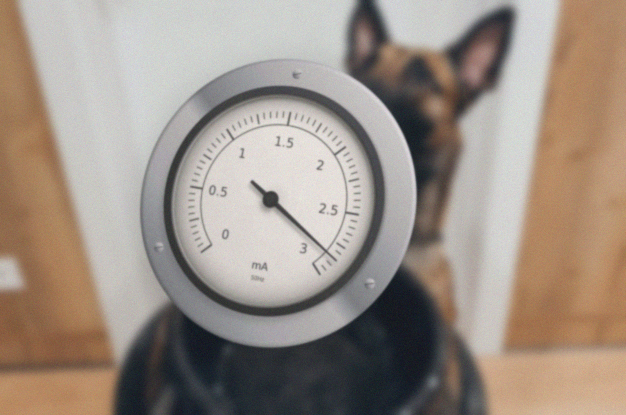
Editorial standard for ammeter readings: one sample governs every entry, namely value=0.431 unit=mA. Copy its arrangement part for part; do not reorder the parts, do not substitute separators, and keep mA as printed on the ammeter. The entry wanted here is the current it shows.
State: value=2.85 unit=mA
